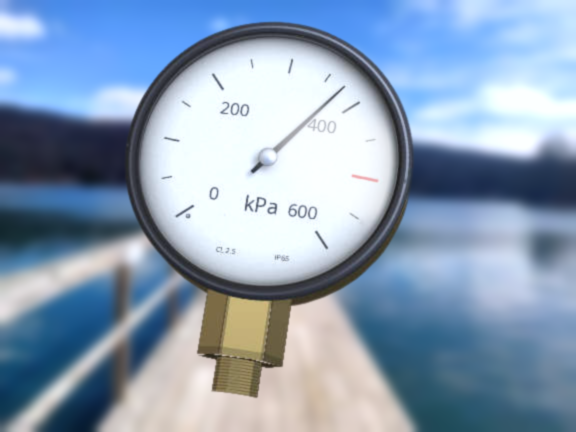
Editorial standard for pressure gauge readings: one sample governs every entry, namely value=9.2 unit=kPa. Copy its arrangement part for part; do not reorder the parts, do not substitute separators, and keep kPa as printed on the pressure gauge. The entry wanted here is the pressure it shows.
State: value=375 unit=kPa
